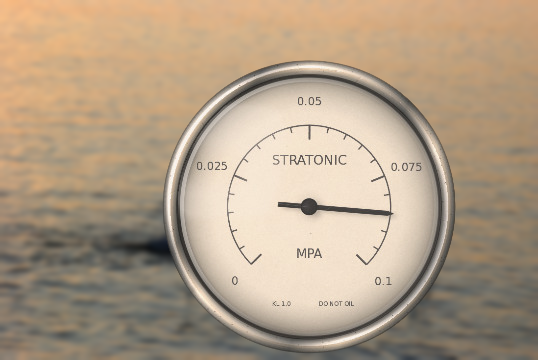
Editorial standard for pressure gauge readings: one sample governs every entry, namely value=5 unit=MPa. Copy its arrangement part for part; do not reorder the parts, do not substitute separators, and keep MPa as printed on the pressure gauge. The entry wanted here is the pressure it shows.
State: value=0.085 unit=MPa
